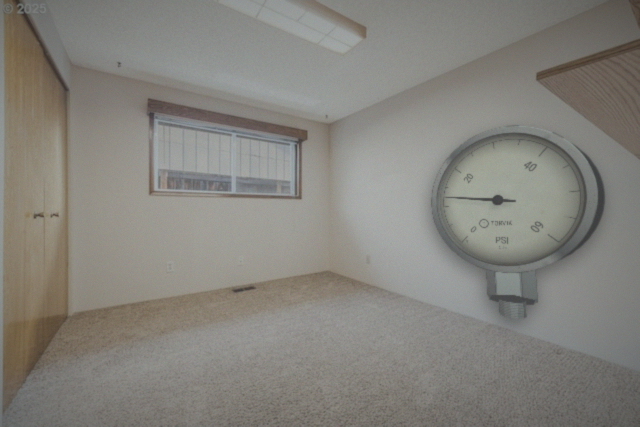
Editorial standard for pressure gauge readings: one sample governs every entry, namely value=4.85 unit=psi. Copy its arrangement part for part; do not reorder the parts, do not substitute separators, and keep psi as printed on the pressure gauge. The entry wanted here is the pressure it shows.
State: value=12.5 unit=psi
